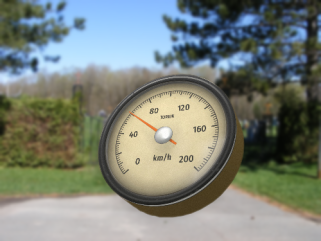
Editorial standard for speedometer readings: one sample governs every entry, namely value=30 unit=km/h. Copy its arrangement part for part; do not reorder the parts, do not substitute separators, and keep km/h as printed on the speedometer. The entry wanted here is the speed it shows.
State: value=60 unit=km/h
